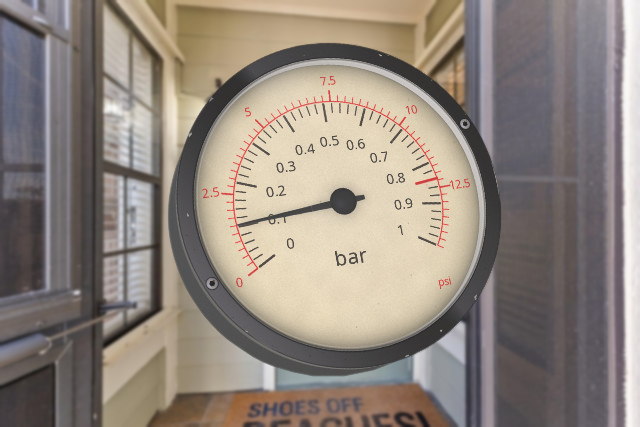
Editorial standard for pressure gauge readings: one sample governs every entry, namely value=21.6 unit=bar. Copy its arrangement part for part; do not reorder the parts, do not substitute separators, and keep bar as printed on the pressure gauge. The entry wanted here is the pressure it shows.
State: value=0.1 unit=bar
